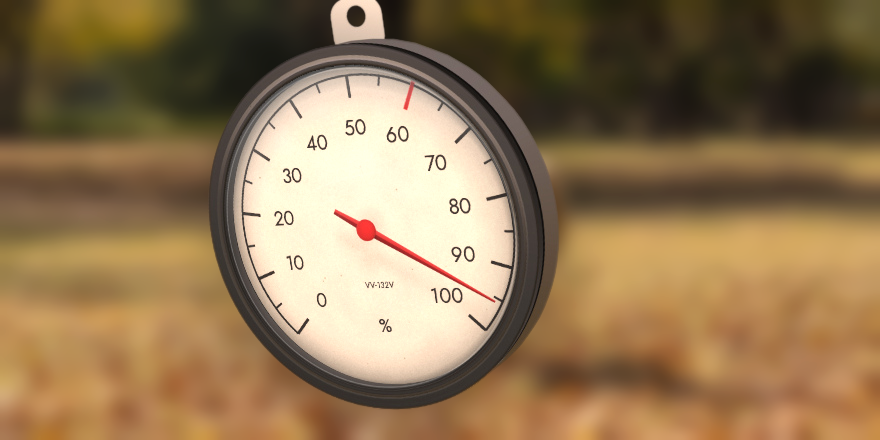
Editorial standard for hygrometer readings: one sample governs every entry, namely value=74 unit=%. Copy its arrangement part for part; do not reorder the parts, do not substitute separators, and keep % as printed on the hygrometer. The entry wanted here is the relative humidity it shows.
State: value=95 unit=%
